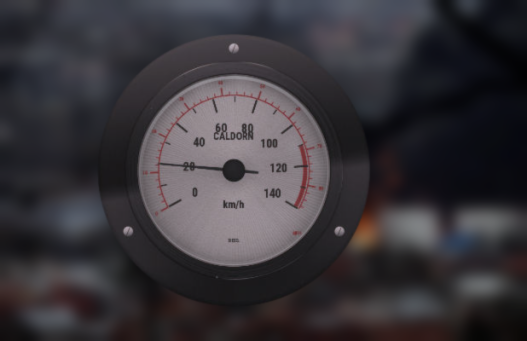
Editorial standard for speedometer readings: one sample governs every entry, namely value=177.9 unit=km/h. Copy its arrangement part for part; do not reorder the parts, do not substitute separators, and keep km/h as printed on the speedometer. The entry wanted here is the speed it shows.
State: value=20 unit=km/h
